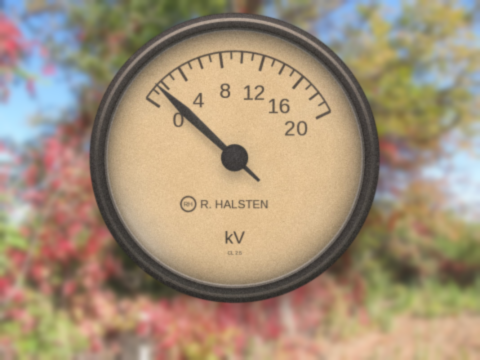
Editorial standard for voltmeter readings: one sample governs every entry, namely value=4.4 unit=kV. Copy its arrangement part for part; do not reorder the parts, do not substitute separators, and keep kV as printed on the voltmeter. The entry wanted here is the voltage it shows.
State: value=1.5 unit=kV
